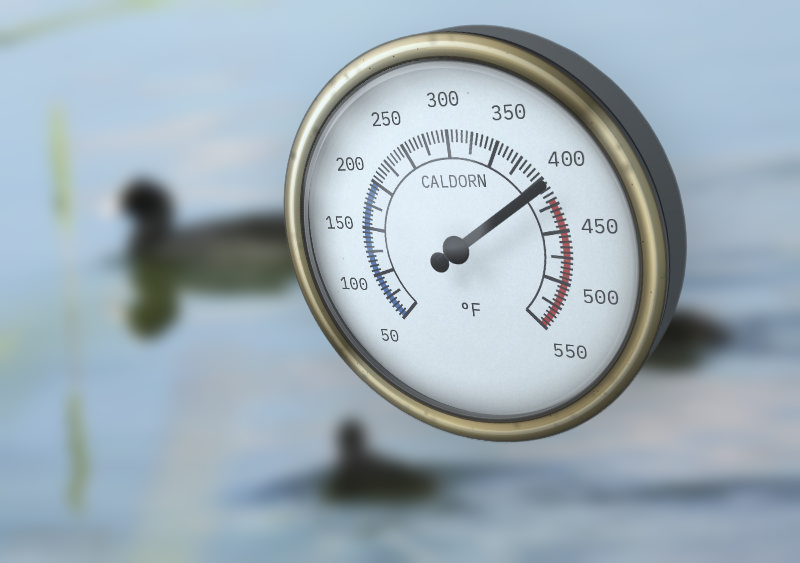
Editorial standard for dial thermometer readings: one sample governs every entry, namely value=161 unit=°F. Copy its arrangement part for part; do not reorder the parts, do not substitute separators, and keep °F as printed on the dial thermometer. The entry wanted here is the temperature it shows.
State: value=405 unit=°F
